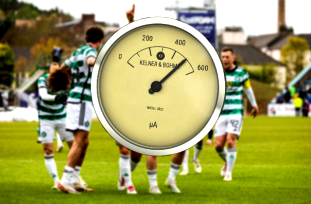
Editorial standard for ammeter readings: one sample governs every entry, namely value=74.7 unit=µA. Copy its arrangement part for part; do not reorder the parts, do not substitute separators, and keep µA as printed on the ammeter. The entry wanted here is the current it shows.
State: value=500 unit=µA
